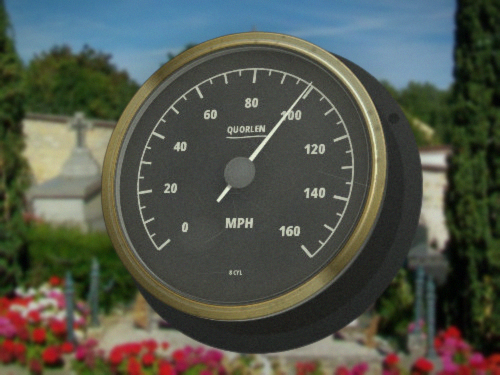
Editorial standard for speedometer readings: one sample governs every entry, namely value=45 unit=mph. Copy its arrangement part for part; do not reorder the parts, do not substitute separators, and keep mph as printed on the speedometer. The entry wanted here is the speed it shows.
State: value=100 unit=mph
